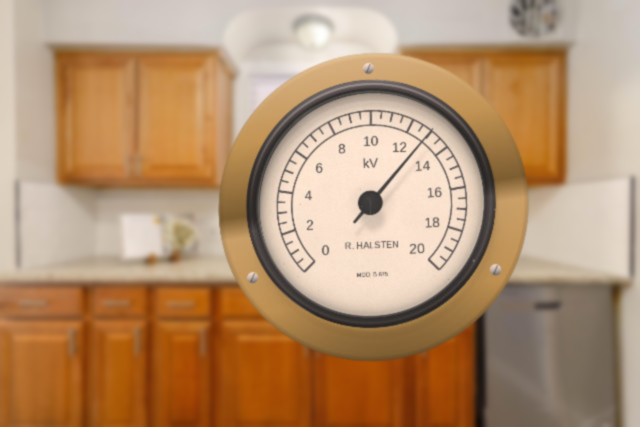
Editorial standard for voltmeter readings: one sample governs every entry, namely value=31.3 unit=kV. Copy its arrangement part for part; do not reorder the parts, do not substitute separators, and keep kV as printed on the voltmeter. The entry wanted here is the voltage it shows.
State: value=13 unit=kV
